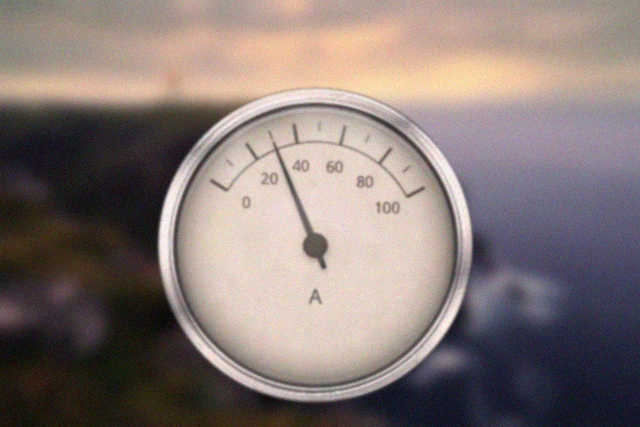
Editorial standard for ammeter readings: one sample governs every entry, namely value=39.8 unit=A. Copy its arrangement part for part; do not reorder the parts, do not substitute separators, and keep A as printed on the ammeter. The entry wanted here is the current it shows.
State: value=30 unit=A
